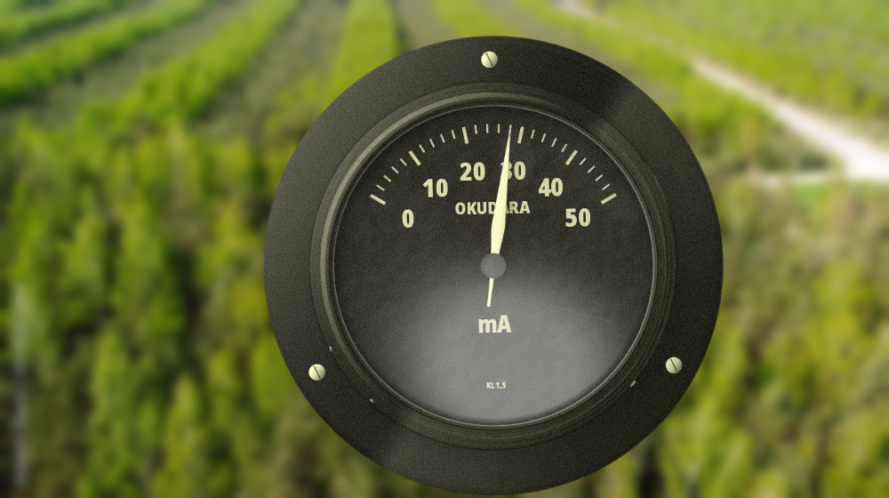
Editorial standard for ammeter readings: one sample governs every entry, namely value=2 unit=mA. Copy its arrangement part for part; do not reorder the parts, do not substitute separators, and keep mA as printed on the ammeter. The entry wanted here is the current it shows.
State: value=28 unit=mA
